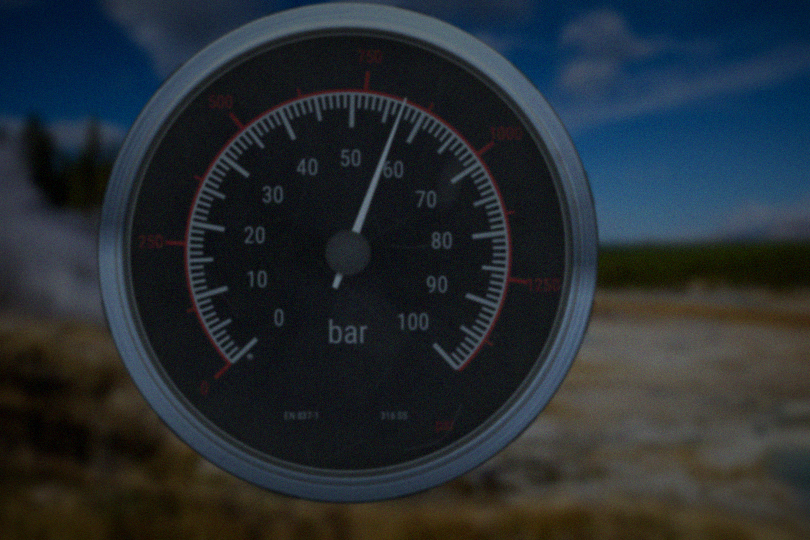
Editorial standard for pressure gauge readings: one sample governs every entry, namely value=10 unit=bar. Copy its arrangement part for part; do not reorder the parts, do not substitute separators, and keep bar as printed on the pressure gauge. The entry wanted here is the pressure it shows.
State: value=57 unit=bar
